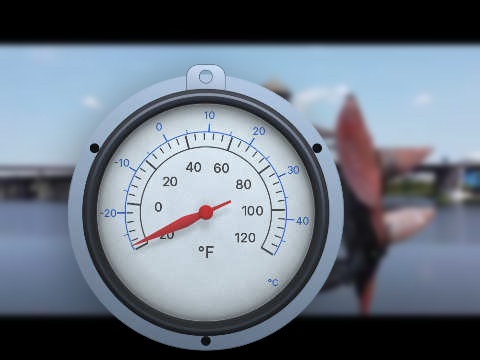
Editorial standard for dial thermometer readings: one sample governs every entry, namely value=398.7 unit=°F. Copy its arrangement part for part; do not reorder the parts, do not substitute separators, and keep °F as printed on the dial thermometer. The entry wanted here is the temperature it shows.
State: value=-18 unit=°F
